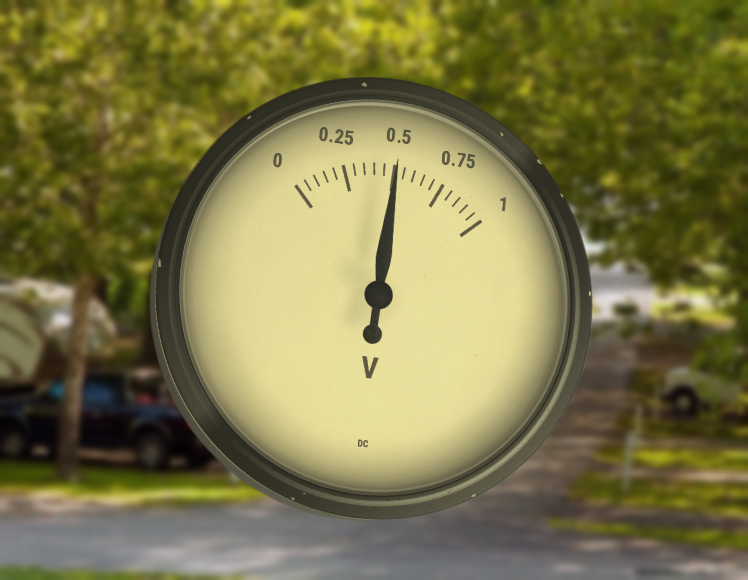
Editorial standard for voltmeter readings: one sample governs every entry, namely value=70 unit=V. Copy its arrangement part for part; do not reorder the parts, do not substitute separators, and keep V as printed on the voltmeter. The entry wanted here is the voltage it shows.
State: value=0.5 unit=V
